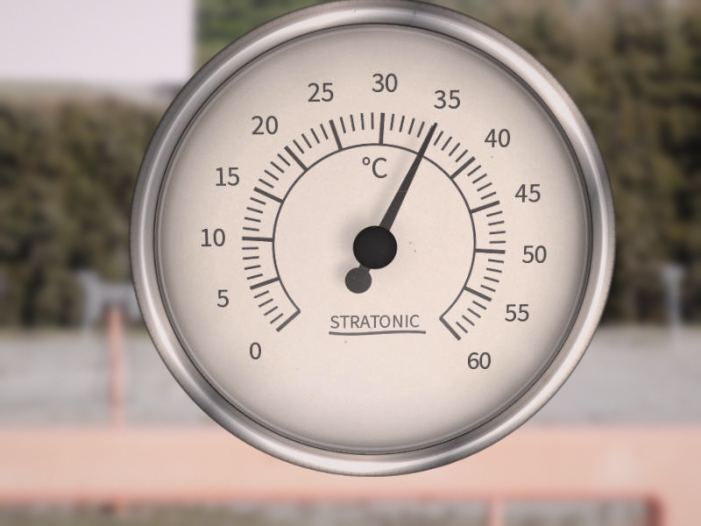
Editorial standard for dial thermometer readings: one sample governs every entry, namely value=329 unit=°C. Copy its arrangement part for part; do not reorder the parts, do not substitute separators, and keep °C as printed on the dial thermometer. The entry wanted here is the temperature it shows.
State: value=35 unit=°C
